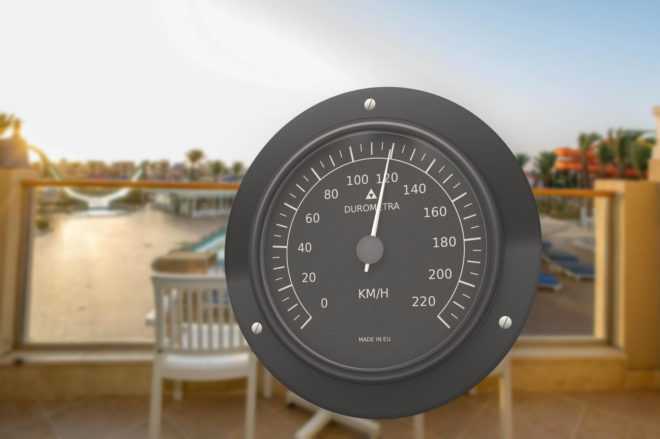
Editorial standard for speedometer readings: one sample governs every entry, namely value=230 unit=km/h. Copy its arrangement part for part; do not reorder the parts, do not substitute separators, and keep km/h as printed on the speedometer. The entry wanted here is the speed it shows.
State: value=120 unit=km/h
